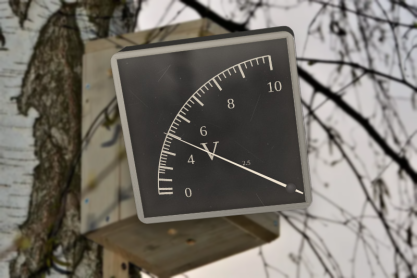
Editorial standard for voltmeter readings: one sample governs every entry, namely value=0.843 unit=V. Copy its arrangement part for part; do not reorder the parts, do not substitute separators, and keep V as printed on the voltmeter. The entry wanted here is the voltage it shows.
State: value=5 unit=V
